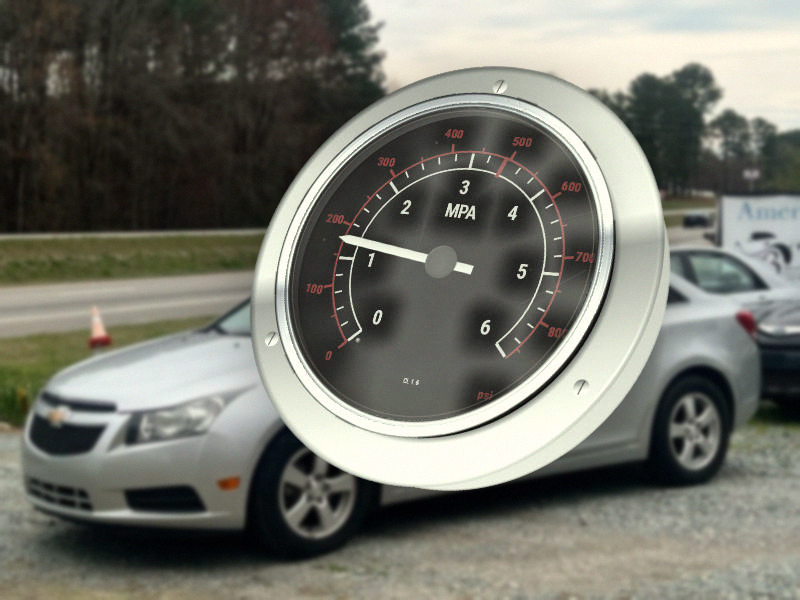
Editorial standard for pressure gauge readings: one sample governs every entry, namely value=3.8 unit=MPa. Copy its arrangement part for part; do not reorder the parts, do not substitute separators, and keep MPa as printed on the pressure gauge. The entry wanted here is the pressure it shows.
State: value=1.2 unit=MPa
